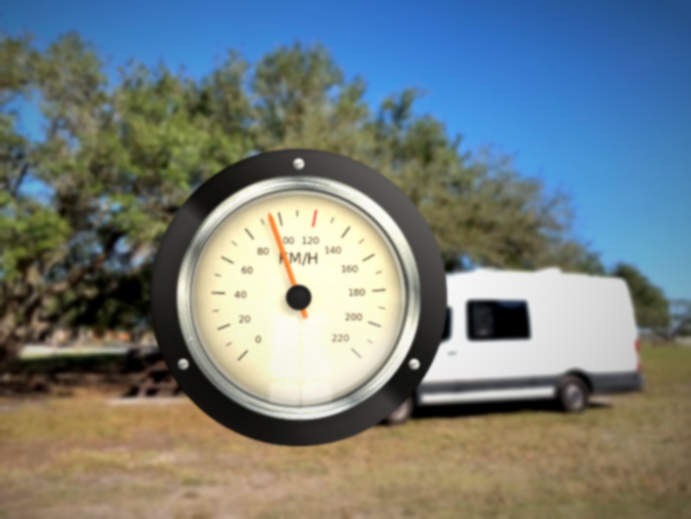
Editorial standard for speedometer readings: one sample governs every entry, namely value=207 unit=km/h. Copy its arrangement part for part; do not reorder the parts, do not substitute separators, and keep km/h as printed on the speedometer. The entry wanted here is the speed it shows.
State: value=95 unit=km/h
